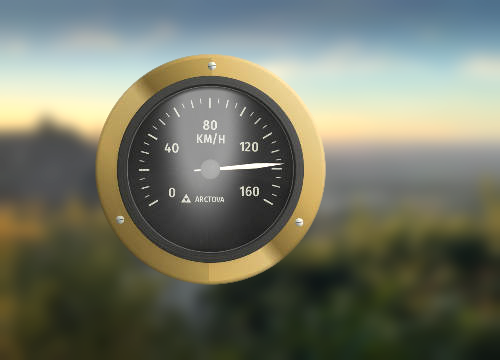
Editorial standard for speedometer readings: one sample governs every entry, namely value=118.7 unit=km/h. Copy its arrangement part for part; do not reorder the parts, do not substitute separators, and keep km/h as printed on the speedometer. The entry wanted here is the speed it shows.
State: value=137.5 unit=km/h
